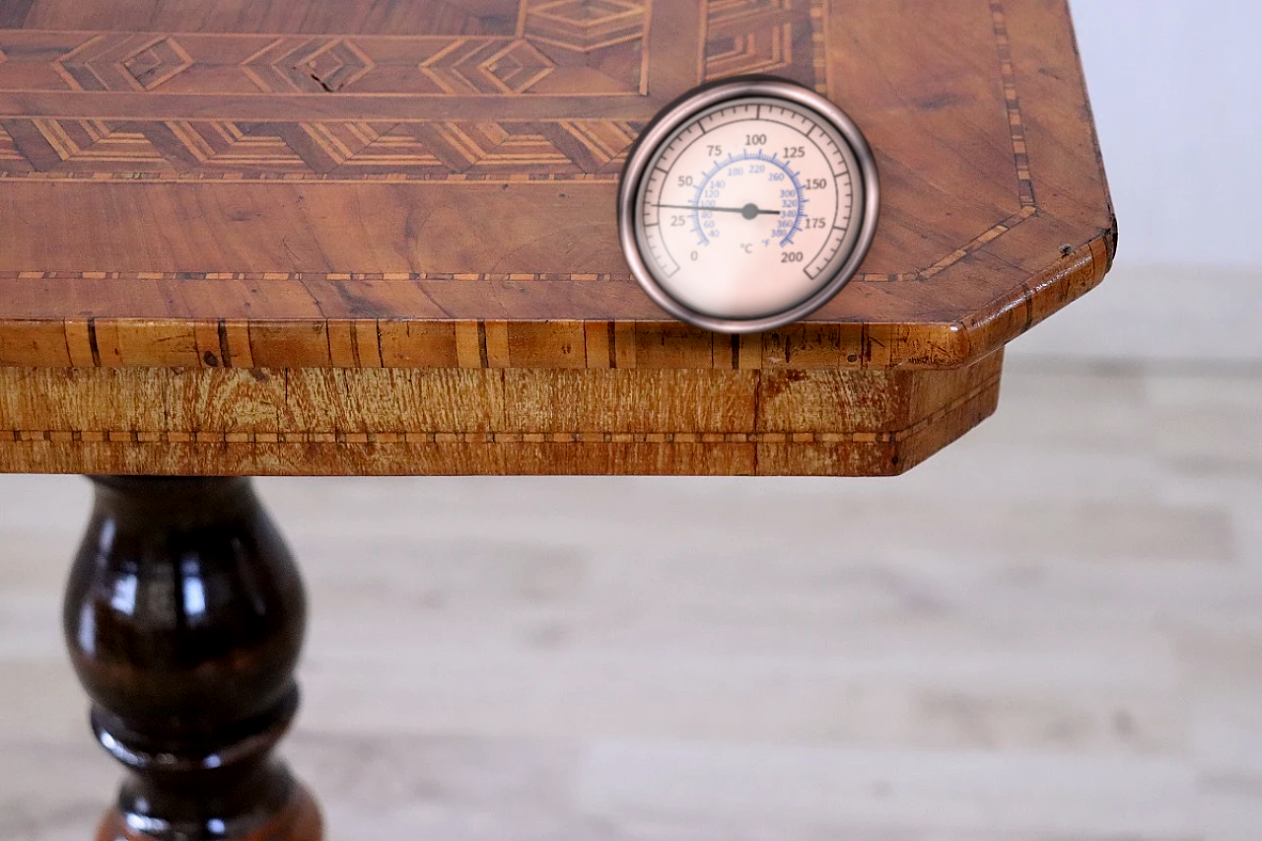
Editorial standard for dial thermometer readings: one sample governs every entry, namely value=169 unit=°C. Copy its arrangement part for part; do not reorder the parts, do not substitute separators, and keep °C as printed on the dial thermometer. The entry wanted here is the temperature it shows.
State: value=35 unit=°C
